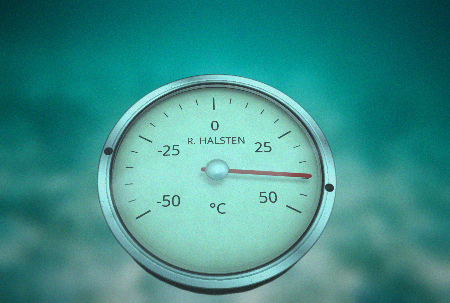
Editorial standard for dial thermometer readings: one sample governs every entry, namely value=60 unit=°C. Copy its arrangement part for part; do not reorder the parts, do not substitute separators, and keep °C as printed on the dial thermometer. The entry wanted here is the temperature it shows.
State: value=40 unit=°C
